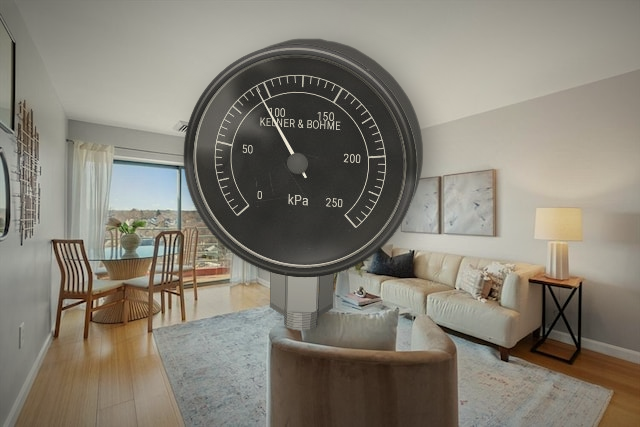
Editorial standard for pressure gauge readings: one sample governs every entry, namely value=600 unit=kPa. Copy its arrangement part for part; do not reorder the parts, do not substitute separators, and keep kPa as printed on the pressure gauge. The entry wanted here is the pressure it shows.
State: value=95 unit=kPa
